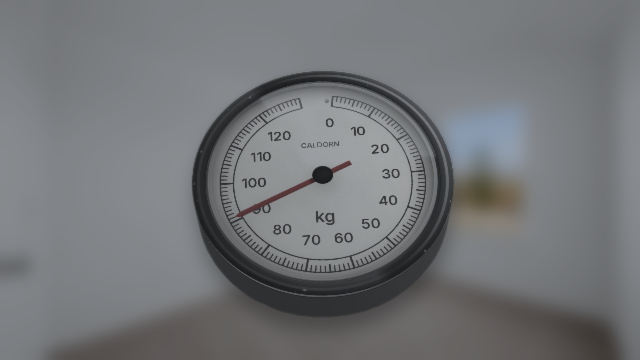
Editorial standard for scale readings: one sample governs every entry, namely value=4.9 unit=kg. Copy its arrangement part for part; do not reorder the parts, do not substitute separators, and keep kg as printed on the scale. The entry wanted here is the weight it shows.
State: value=90 unit=kg
